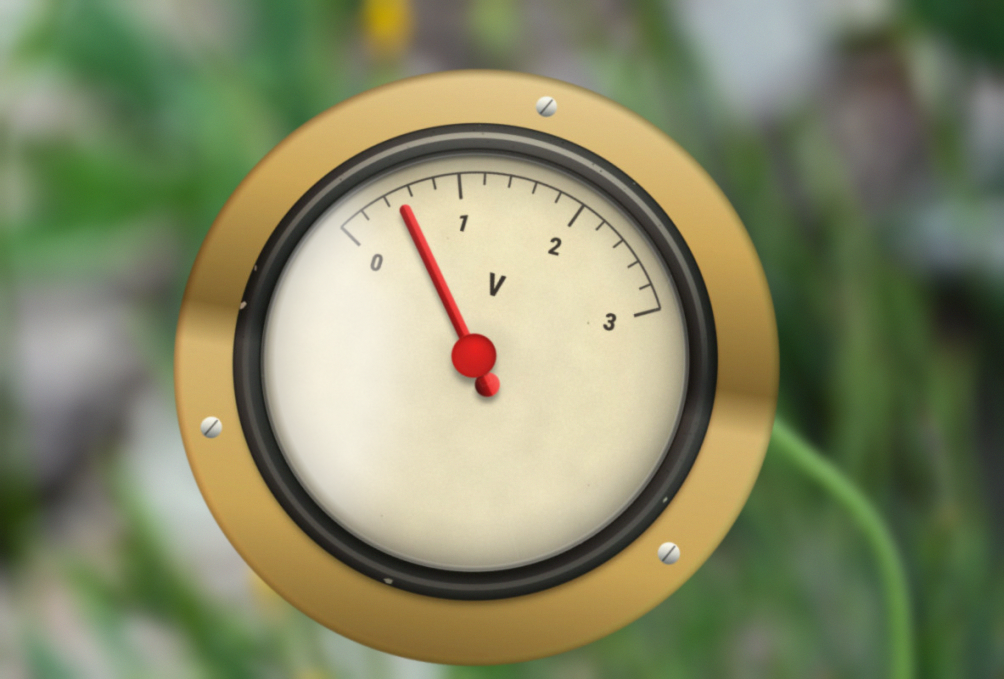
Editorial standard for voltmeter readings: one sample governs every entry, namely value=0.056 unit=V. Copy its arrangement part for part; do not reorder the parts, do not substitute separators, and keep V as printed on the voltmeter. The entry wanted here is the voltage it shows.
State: value=0.5 unit=V
